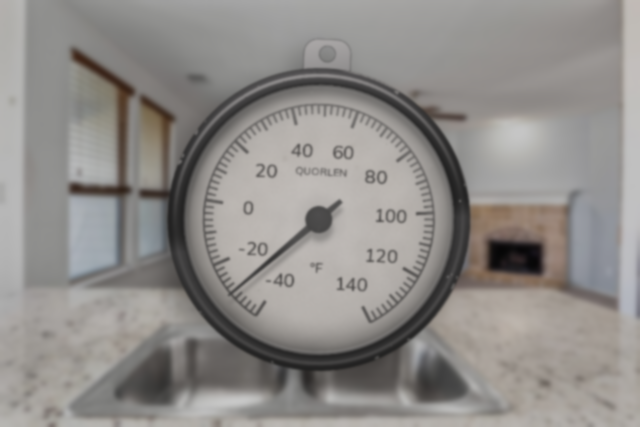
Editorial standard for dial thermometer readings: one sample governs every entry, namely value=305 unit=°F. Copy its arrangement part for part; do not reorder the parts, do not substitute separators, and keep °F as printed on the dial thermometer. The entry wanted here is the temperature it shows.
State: value=-30 unit=°F
